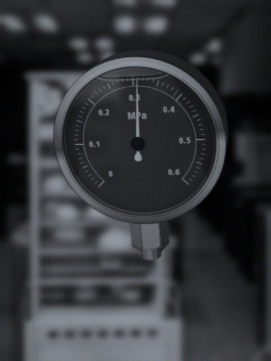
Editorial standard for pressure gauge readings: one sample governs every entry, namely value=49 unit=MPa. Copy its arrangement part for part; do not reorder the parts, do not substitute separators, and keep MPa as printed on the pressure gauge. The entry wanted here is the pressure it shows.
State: value=0.31 unit=MPa
